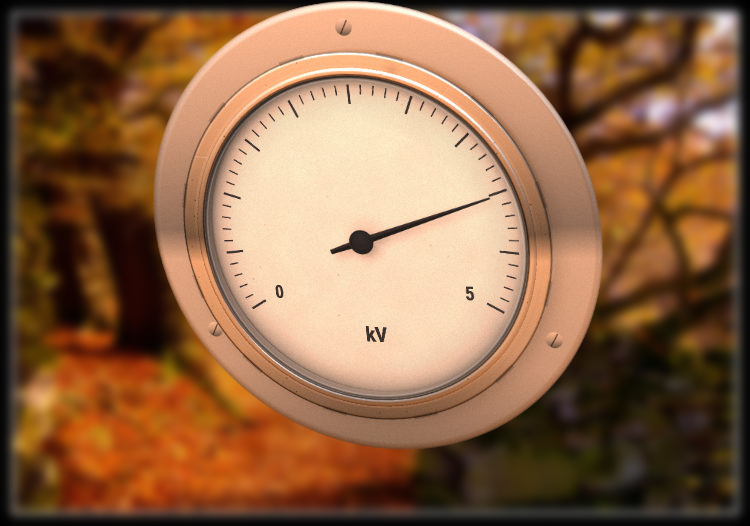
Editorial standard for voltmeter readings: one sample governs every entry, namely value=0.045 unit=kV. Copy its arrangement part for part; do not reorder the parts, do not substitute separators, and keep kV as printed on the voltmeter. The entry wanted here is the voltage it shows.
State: value=4 unit=kV
